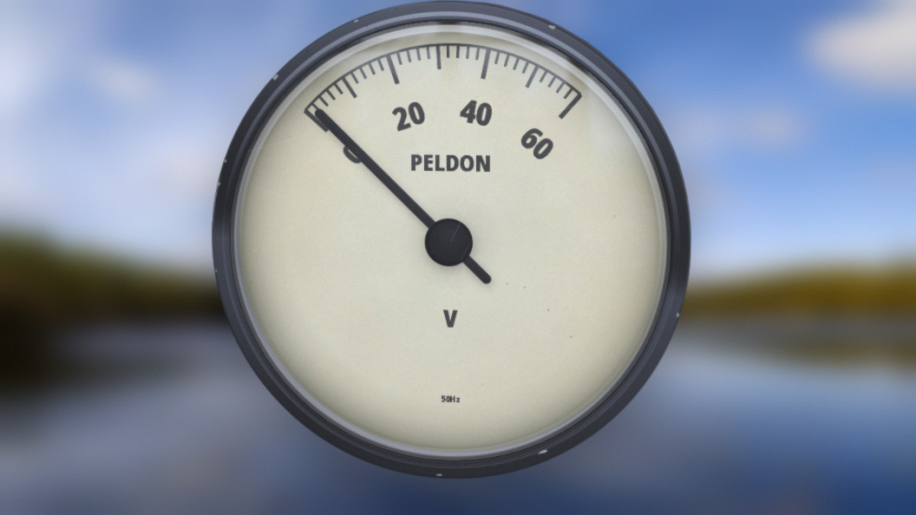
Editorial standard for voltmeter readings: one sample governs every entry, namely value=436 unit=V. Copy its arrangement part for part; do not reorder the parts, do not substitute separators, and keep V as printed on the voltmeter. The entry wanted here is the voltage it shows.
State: value=2 unit=V
